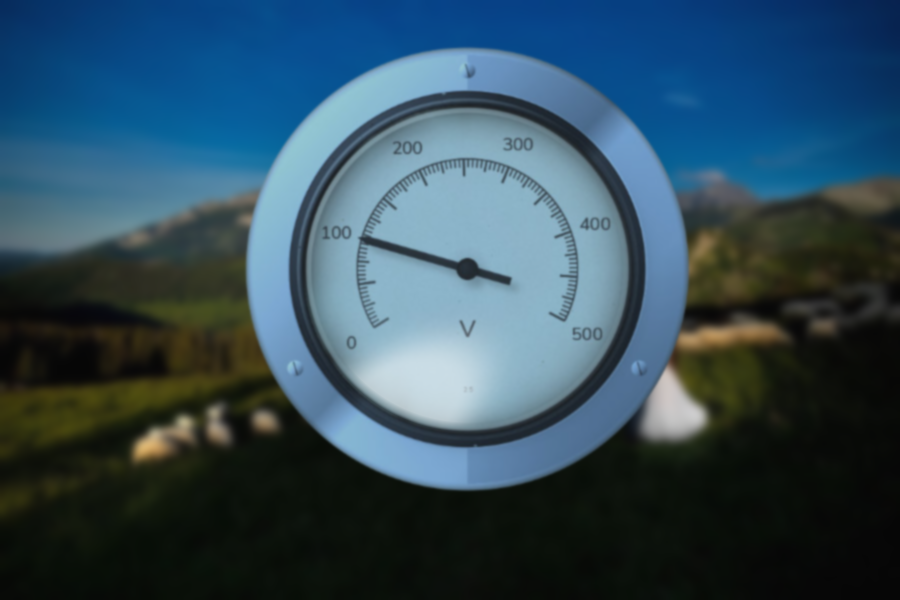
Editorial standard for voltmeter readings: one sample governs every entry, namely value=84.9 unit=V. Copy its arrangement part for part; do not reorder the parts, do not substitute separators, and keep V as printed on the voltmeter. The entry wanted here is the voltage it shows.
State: value=100 unit=V
